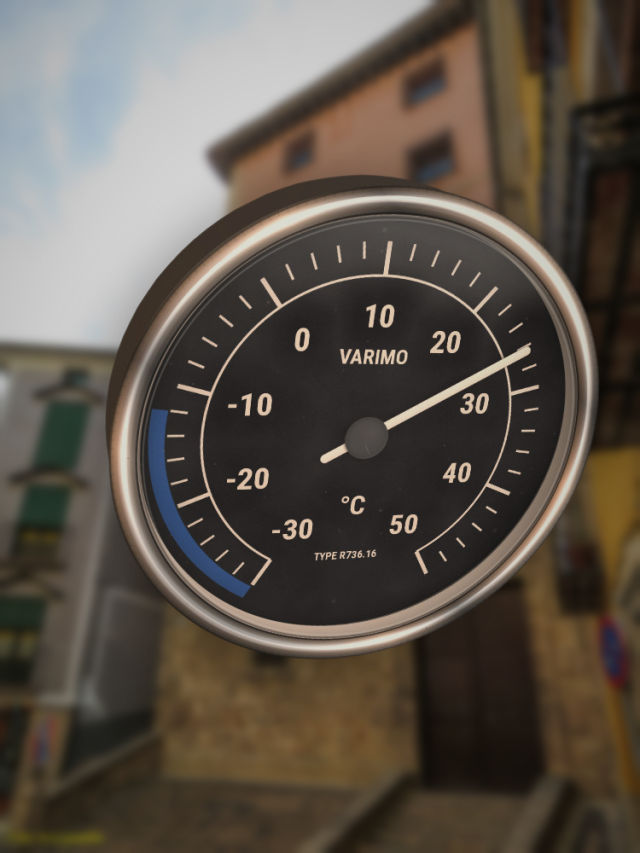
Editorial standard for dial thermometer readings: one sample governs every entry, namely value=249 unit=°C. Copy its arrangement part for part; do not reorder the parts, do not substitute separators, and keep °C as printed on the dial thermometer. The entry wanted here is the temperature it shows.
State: value=26 unit=°C
